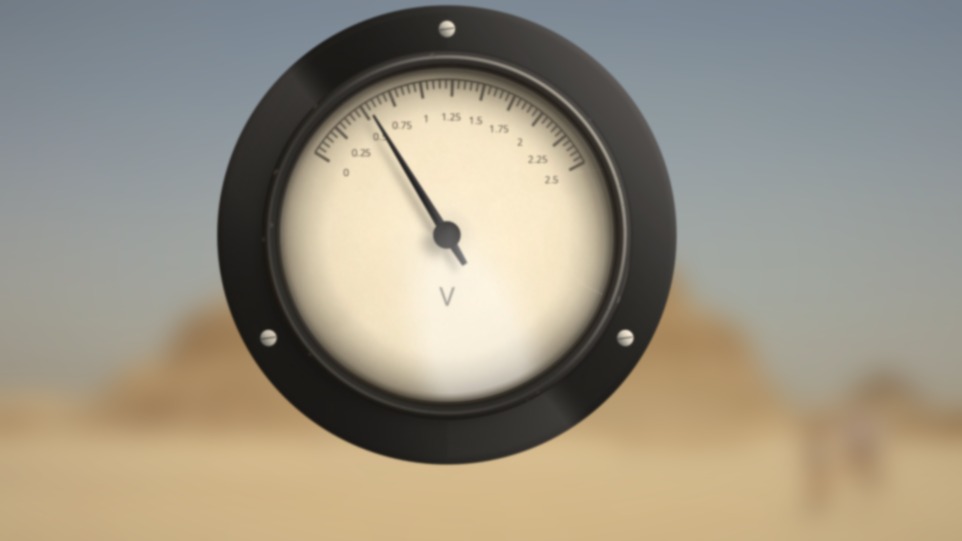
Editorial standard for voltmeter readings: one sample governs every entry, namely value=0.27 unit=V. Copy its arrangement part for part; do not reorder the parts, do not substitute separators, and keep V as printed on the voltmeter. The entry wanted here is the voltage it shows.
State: value=0.55 unit=V
